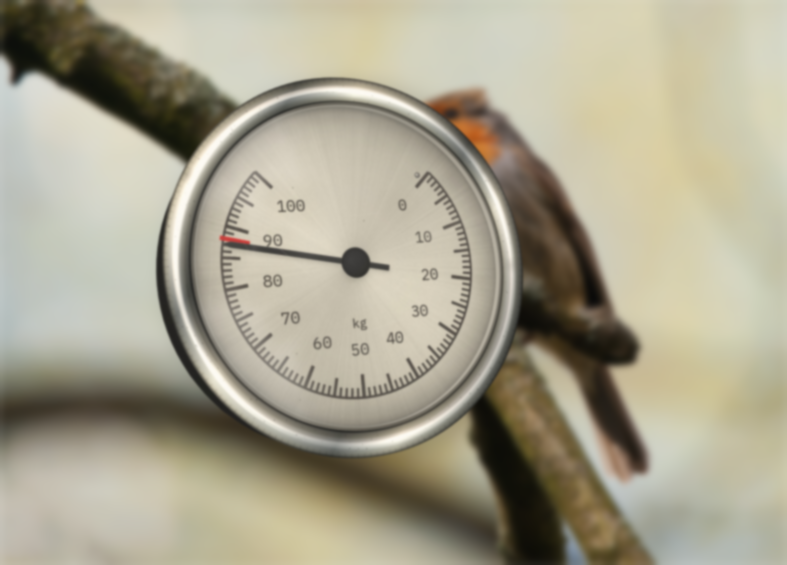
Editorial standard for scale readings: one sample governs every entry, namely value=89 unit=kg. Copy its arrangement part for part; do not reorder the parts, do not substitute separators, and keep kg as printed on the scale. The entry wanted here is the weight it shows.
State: value=87 unit=kg
